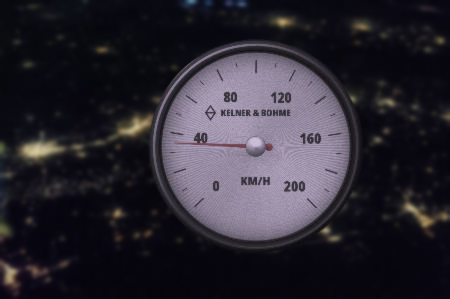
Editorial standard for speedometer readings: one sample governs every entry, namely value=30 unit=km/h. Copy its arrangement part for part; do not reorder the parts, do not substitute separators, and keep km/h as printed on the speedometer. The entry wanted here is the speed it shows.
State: value=35 unit=km/h
